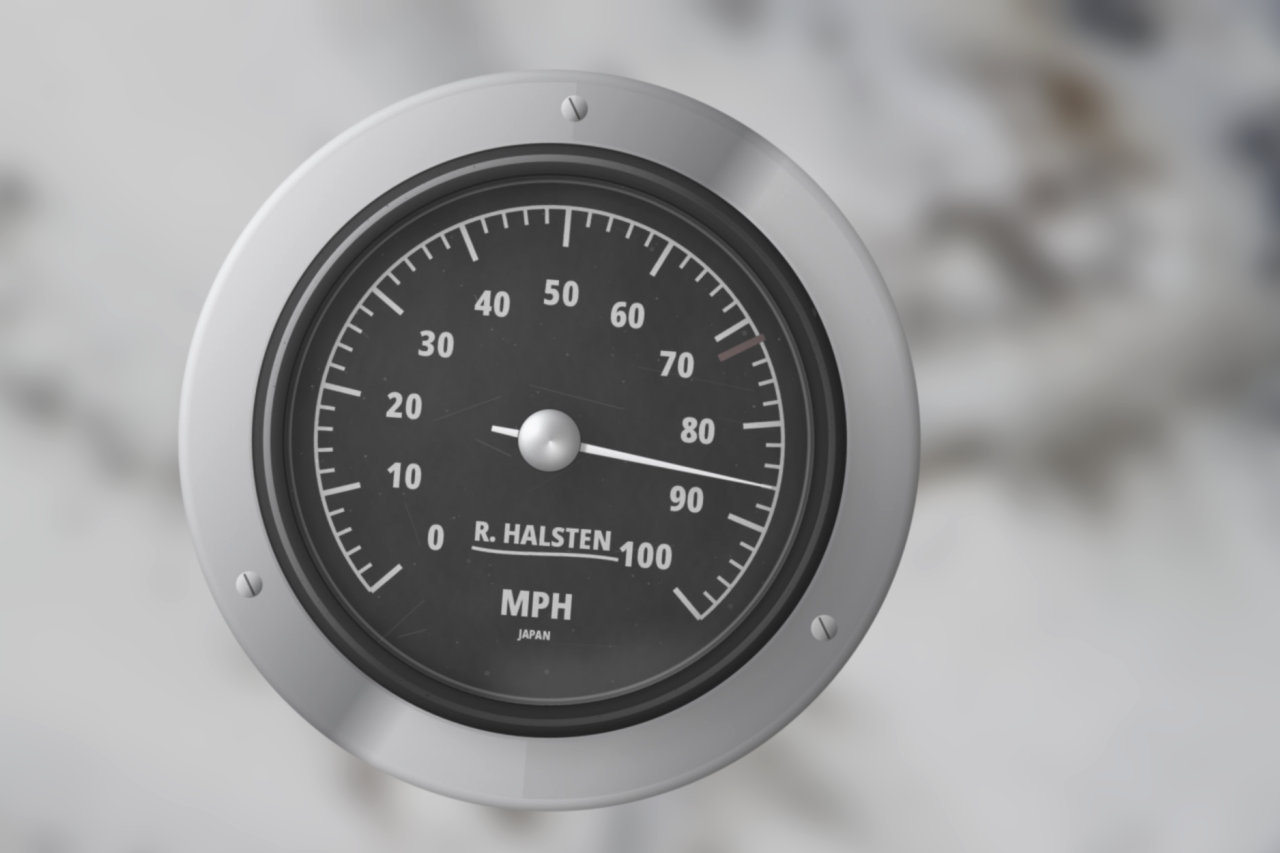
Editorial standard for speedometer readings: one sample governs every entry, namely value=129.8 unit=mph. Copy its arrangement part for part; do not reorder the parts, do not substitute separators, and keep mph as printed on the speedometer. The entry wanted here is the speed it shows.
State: value=86 unit=mph
